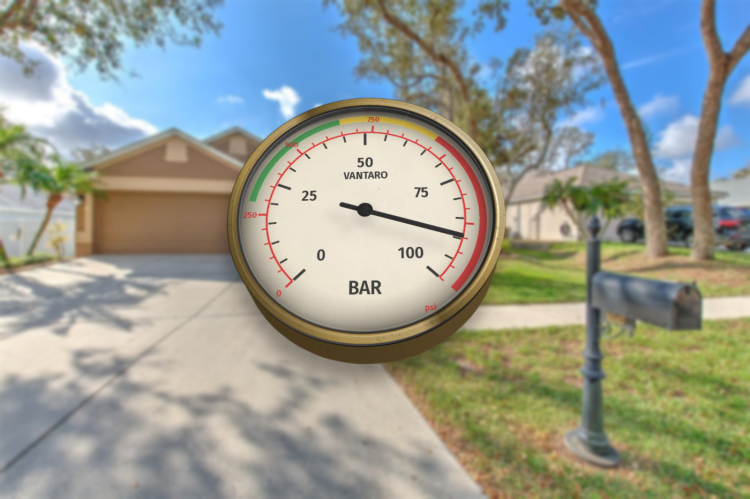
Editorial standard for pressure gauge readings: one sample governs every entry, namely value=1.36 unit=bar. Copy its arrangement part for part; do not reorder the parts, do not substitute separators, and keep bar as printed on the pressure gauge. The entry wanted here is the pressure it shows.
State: value=90 unit=bar
